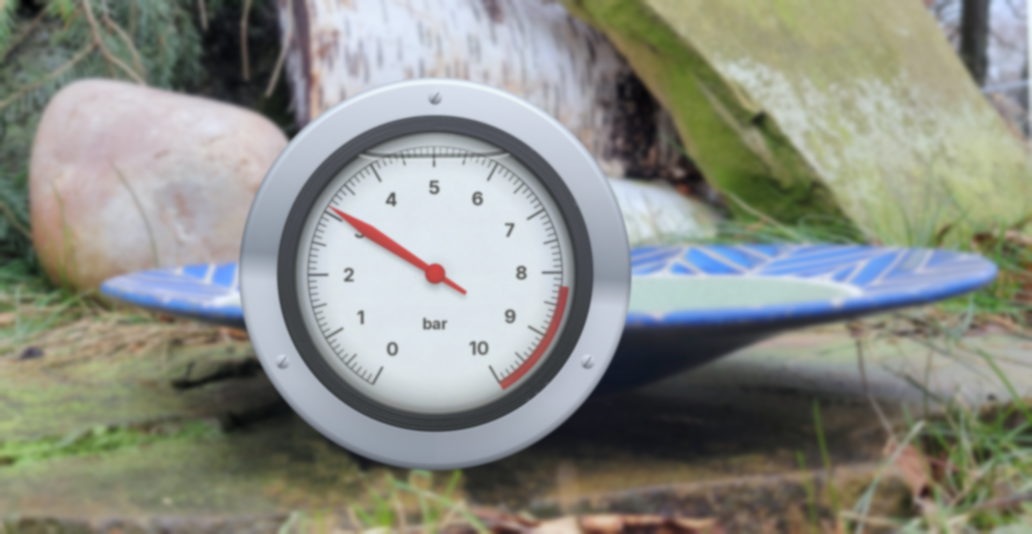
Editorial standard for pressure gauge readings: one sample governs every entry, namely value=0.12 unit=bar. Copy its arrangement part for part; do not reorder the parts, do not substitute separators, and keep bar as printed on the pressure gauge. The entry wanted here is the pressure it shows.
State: value=3.1 unit=bar
